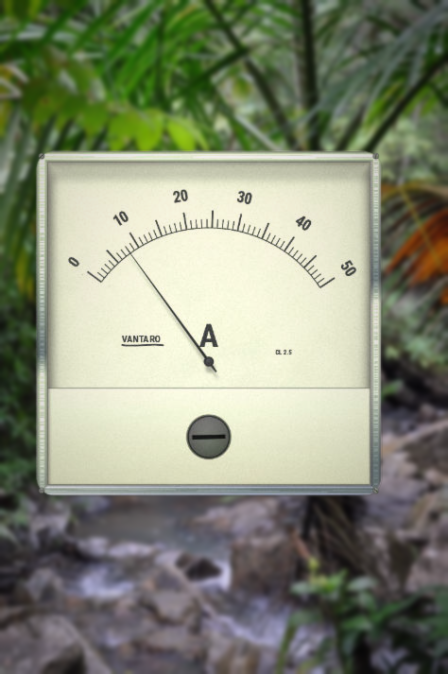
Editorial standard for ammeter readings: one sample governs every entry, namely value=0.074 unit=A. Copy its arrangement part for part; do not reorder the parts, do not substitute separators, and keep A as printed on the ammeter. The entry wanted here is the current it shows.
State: value=8 unit=A
